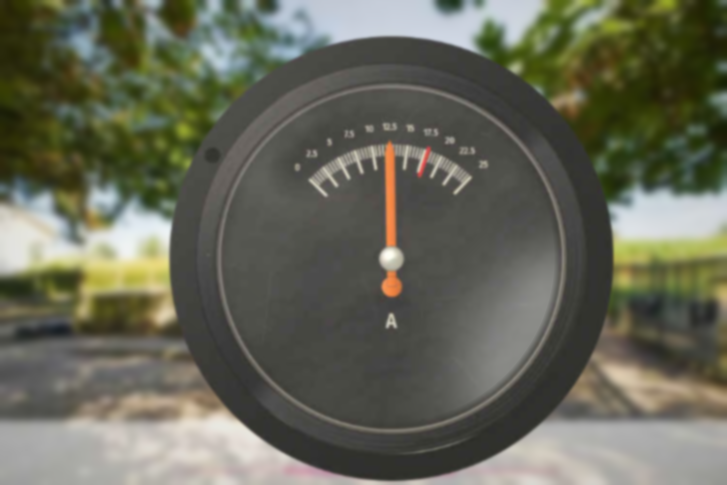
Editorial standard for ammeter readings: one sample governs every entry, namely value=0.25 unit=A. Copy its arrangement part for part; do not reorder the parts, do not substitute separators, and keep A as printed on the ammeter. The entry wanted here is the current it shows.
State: value=12.5 unit=A
